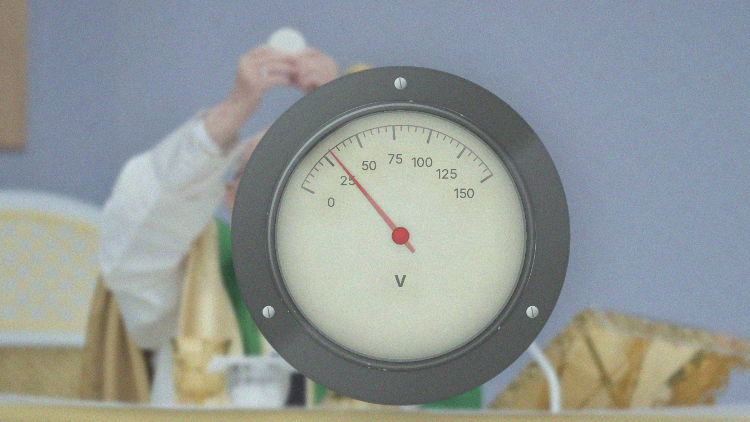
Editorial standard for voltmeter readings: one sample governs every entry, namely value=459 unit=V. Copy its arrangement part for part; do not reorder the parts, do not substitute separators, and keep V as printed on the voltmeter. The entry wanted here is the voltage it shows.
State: value=30 unit=V
